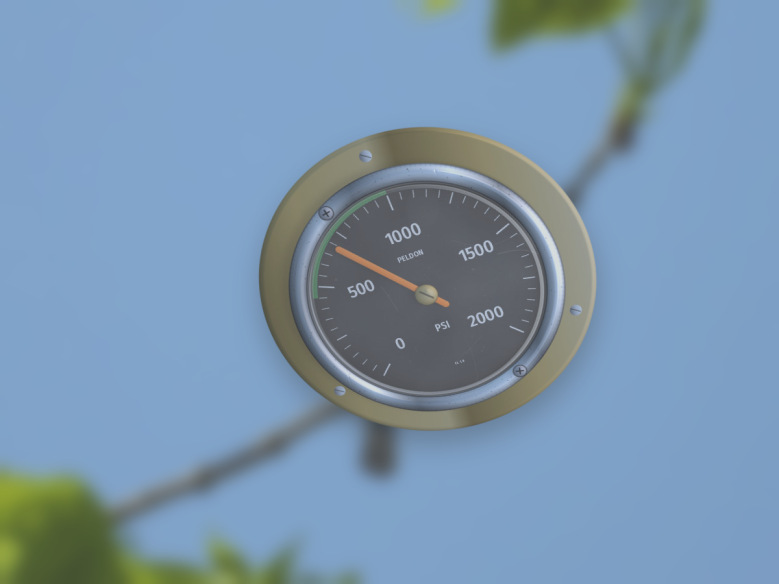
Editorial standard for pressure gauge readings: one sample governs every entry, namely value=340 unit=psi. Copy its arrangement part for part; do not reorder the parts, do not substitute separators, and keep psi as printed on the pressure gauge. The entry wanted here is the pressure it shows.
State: value=700 unit=psi
